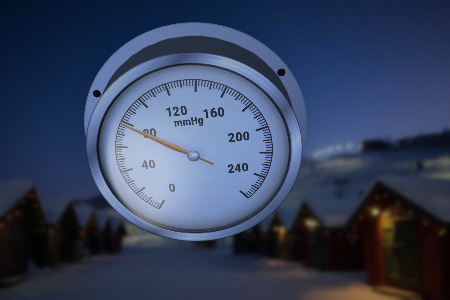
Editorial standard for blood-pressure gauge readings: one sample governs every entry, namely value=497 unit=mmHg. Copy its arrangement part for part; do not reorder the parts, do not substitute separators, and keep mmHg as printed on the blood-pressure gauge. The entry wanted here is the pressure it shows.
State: value=80 unit=mmHg
